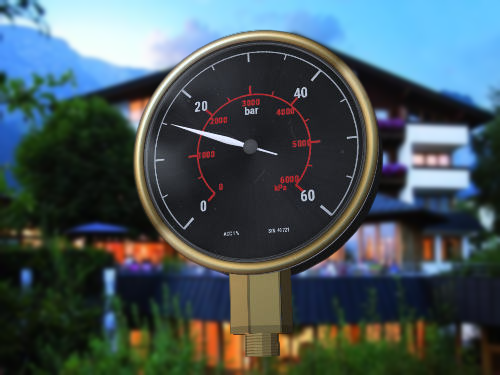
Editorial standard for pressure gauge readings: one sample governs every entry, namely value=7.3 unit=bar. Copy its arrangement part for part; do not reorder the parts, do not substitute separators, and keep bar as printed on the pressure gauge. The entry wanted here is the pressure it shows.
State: value=15 unit=bar
